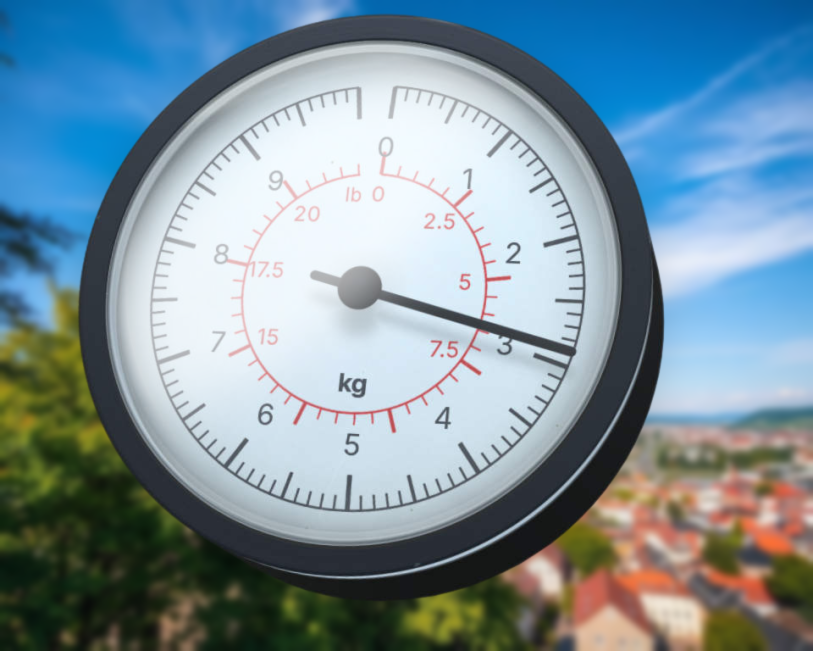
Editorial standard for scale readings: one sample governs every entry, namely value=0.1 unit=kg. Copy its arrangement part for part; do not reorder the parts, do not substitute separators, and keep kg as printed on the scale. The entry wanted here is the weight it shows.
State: value=2.9 unit=kg
